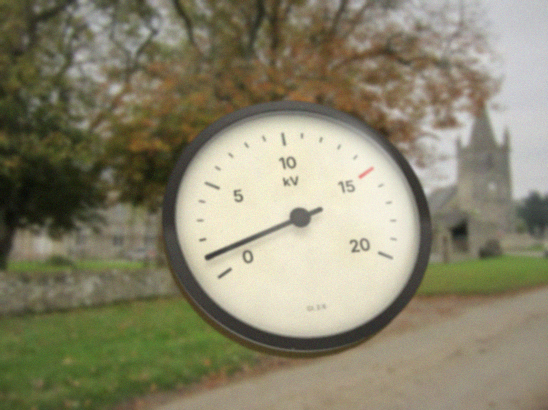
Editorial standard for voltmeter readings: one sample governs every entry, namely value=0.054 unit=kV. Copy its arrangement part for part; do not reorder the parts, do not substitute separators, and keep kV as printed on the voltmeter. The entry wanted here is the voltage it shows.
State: value=1 unit=kV
